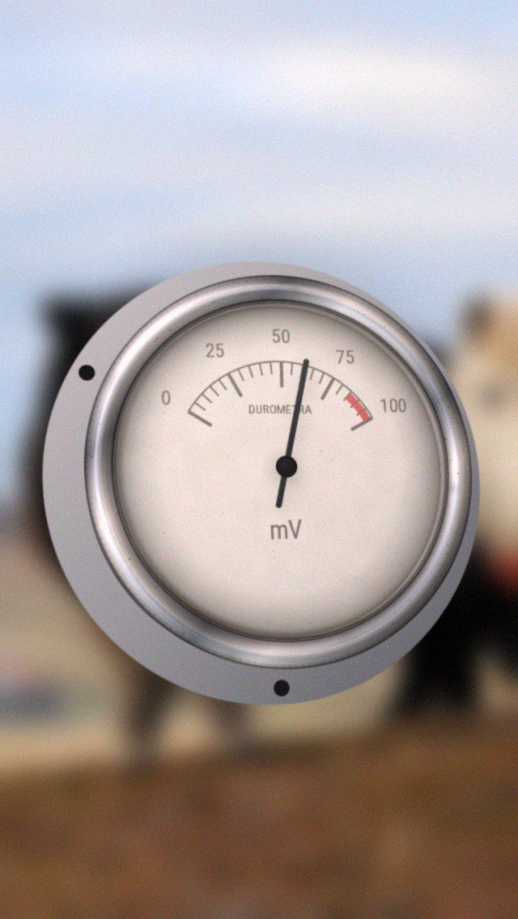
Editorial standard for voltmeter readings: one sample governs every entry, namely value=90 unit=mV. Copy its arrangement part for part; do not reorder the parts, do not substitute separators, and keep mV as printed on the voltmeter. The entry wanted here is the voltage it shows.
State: value=60 unit=mV
